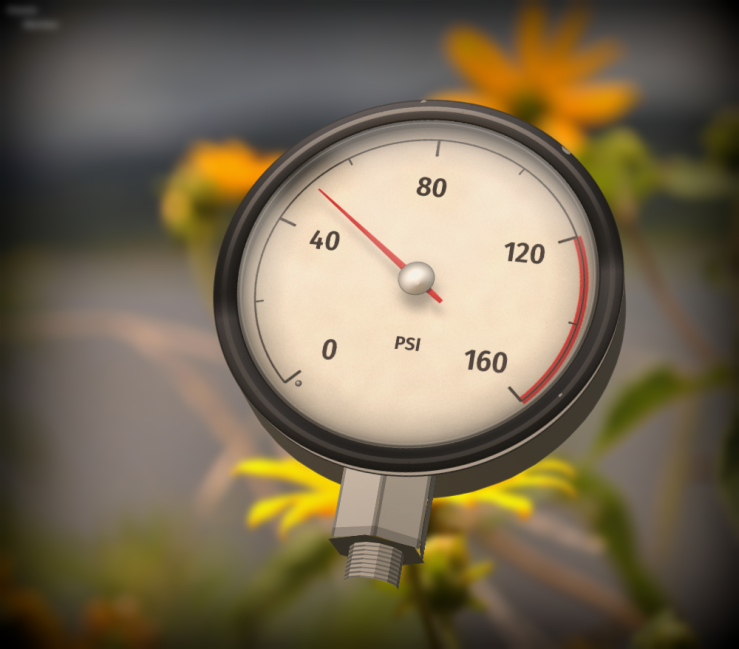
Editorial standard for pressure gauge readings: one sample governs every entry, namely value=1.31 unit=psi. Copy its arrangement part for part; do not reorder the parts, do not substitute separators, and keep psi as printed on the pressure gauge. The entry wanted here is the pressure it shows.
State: value=50 unit=psi
